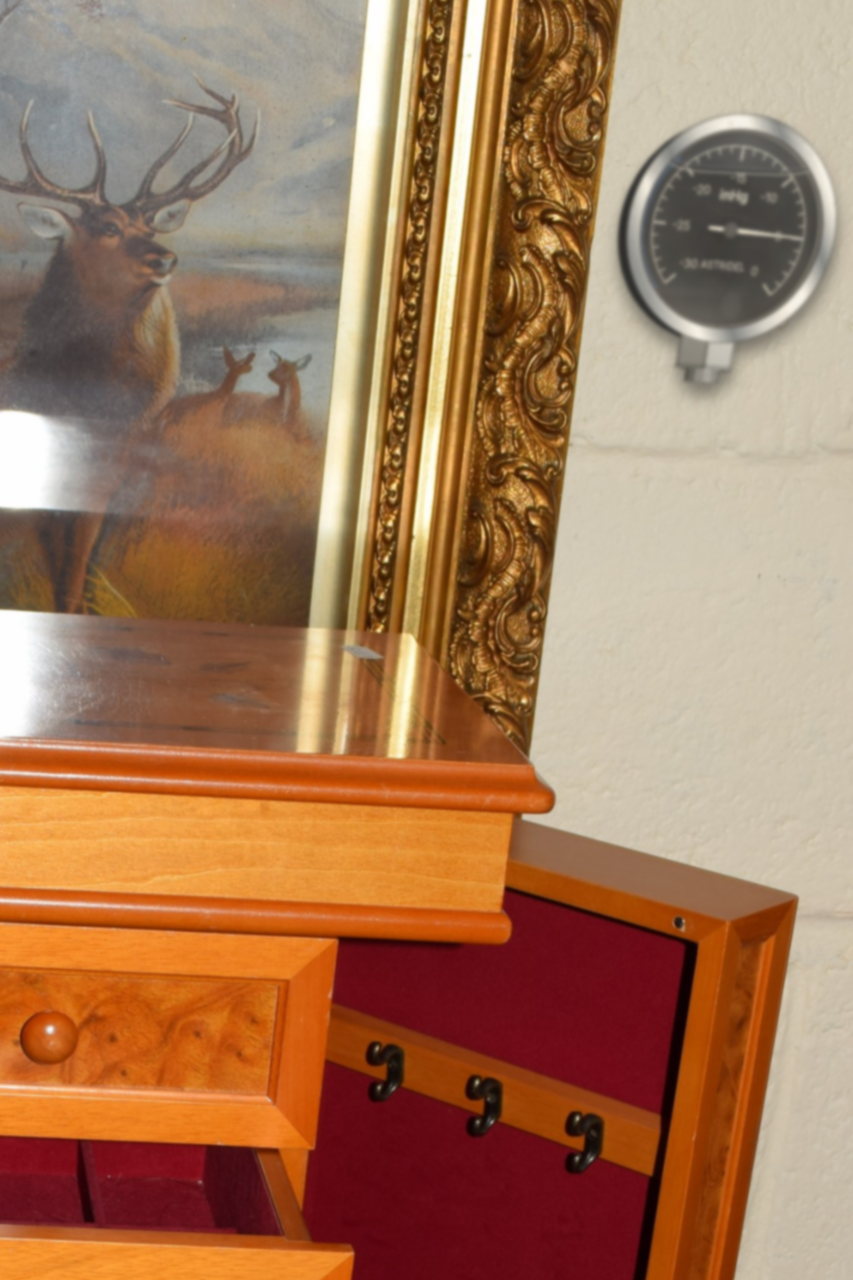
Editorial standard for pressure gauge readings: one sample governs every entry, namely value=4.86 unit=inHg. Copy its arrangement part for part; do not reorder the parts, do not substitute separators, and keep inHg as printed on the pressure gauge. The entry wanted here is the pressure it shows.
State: value=-5 unit=inHg
